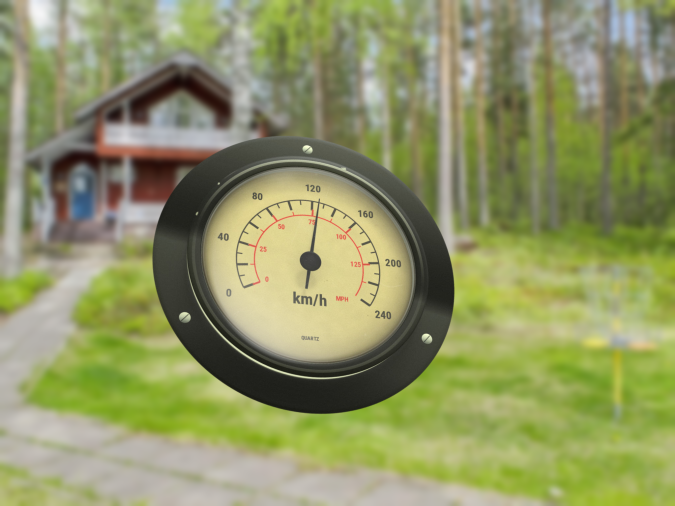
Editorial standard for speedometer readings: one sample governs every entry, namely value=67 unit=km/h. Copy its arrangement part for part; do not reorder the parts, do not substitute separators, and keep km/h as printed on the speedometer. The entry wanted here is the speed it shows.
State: value=125 unit=km/h
